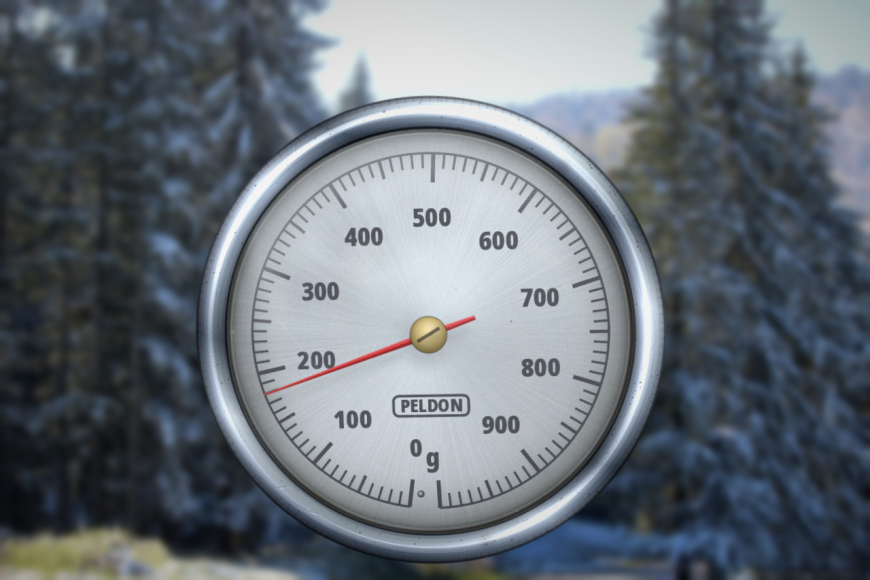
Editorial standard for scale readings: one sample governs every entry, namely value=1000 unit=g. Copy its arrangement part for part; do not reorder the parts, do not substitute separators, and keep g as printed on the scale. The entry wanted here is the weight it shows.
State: value=180 unit=g
